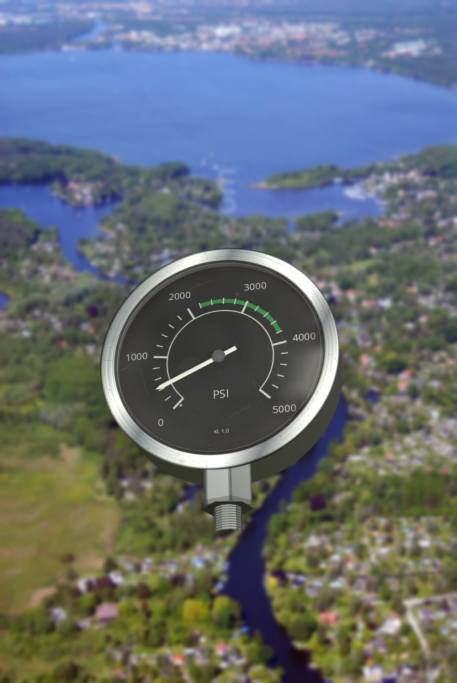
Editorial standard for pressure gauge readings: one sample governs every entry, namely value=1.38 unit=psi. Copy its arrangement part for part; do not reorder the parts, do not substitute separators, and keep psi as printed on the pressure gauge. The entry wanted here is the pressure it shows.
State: value=400 unit=psi
